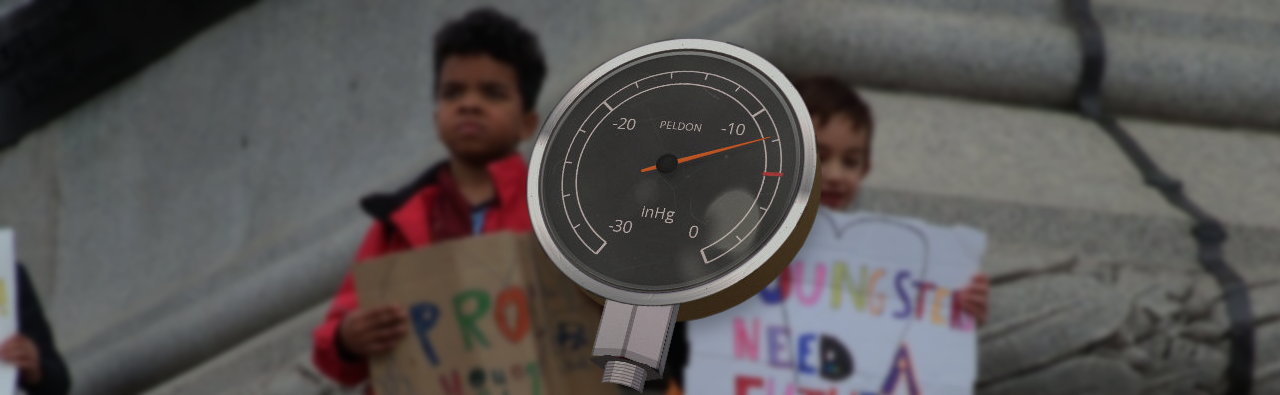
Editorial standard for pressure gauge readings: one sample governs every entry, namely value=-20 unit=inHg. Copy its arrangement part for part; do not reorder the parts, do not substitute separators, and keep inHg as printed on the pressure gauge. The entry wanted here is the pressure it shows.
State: value=-8 unit=inHg
